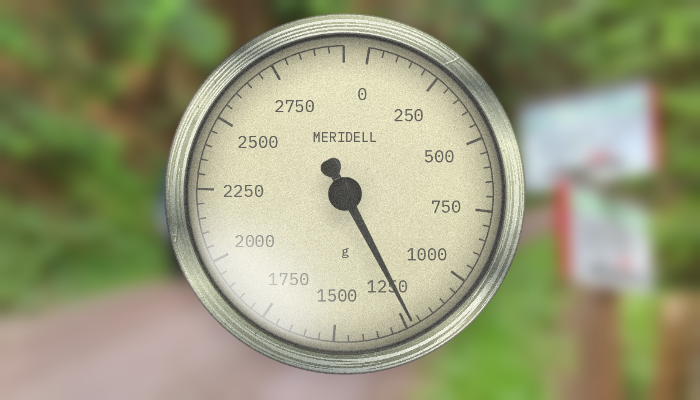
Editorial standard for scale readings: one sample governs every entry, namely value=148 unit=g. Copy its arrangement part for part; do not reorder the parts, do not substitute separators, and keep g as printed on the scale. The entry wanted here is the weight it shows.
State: value=1225 unit=g
